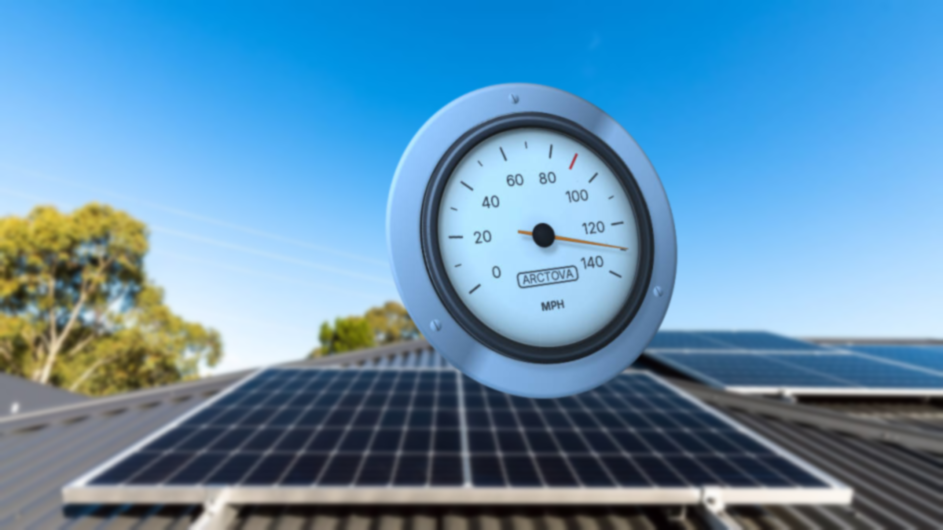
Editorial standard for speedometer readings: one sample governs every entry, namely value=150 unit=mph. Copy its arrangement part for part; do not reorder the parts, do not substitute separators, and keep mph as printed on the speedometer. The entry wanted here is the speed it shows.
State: value=130 unit=mph
